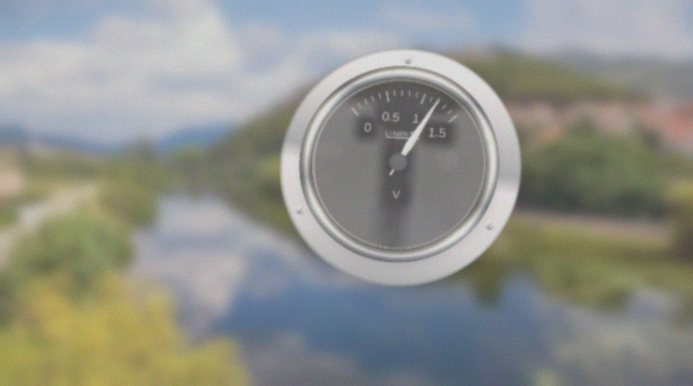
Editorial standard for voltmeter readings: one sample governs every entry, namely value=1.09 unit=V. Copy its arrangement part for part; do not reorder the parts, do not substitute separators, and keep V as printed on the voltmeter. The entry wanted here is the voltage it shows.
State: value=1.2 unit=V
